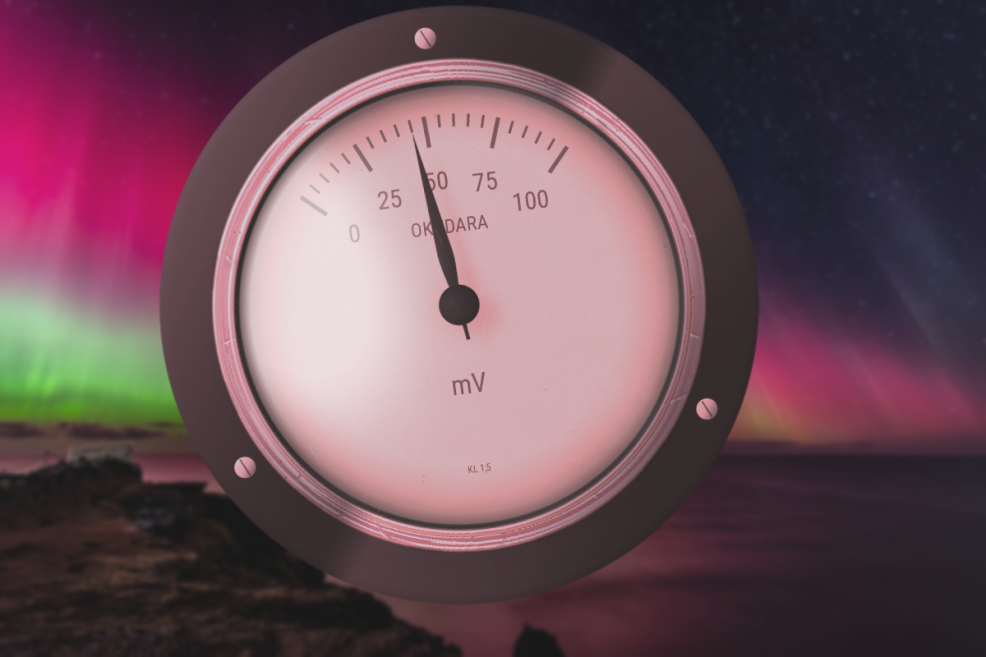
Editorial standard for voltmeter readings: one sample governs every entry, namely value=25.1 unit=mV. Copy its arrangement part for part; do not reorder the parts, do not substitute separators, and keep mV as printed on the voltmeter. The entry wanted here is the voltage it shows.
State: value=45 unit=mV
